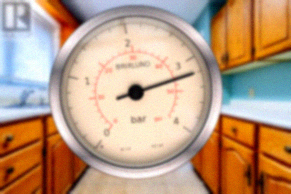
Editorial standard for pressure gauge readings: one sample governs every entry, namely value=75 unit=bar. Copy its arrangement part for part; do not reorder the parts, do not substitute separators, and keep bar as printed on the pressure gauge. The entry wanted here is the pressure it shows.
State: value=3.2 unit=bar
